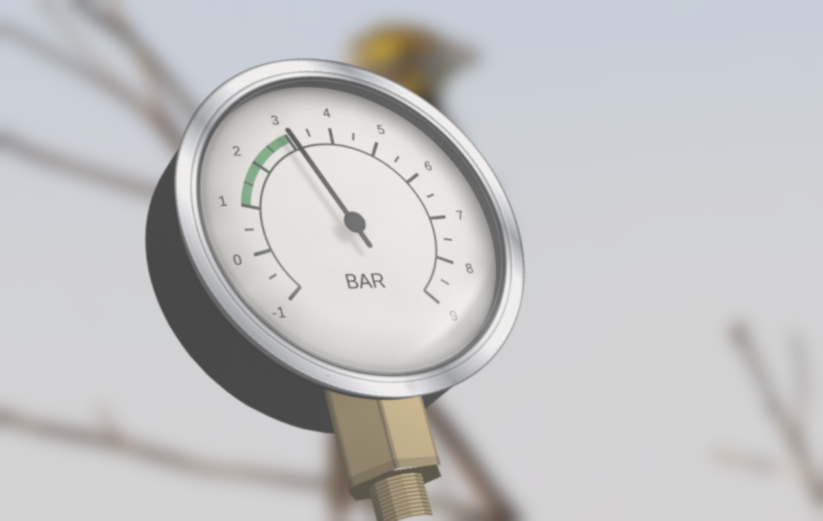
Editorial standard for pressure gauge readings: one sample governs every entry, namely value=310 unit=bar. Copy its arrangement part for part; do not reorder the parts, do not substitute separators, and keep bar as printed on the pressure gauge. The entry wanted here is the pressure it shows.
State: value=3 unit=bar
